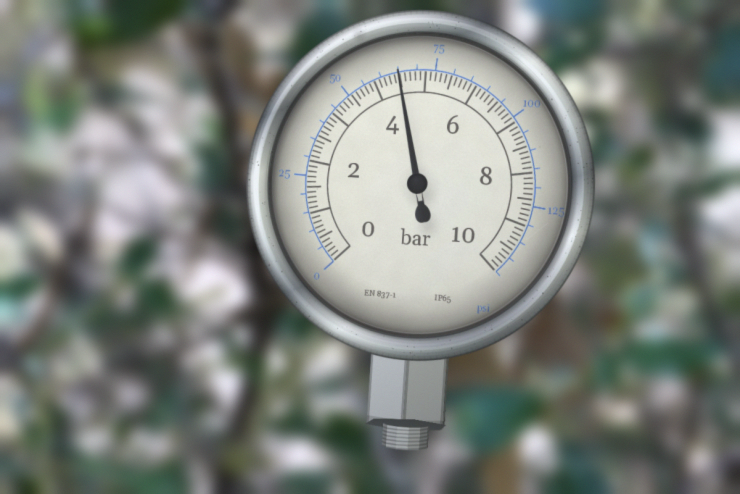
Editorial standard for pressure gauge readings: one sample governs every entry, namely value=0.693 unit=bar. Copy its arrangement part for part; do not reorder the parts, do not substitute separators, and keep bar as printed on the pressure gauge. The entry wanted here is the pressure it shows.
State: value=4.5 unit=bar
